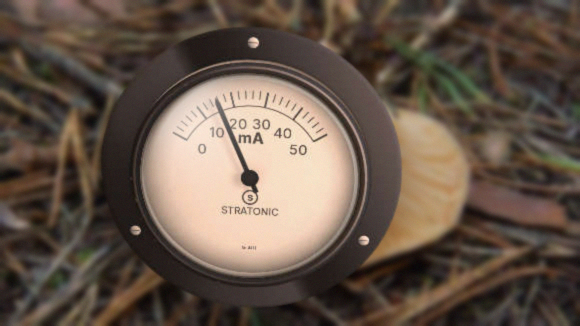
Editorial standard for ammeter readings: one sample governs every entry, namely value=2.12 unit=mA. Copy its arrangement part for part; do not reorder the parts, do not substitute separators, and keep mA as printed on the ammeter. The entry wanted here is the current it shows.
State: value=16 unit=mA
